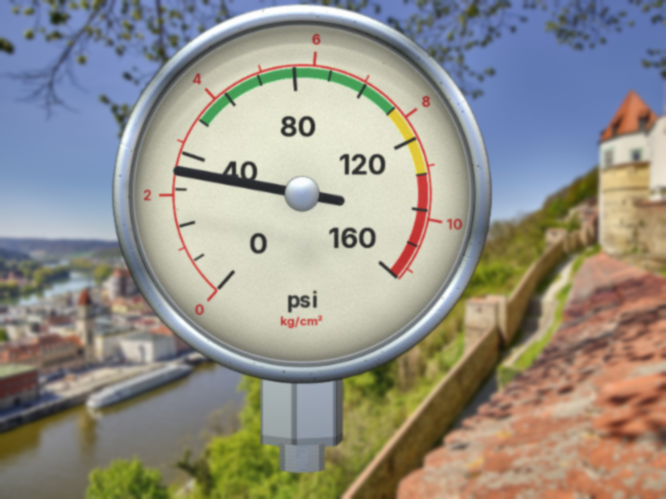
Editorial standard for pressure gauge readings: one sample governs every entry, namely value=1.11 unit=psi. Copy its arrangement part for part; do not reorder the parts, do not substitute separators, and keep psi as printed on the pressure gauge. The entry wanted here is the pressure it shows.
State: value=35 unit=psi
